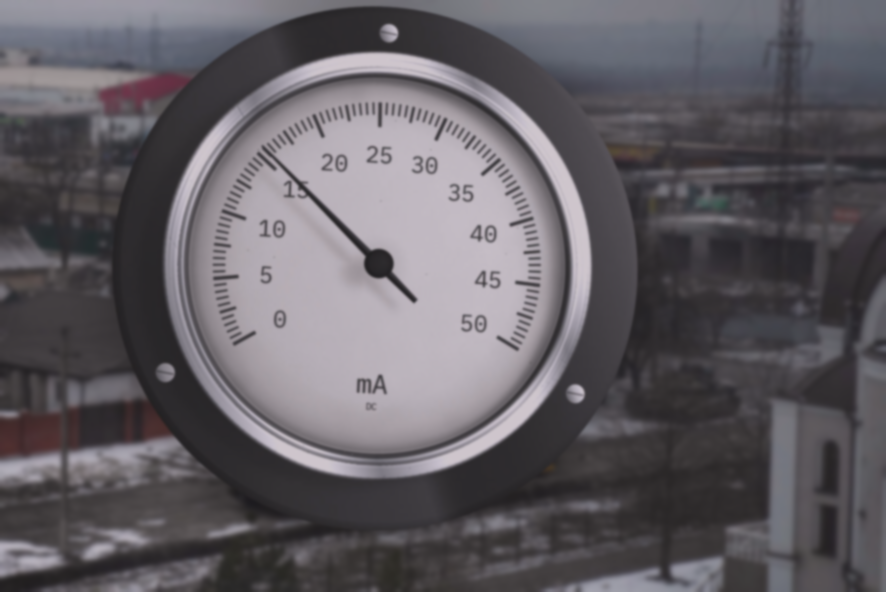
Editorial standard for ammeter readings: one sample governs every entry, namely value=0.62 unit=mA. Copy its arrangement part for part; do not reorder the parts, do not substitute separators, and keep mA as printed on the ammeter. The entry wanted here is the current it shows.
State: value=15.5 unit=mA
